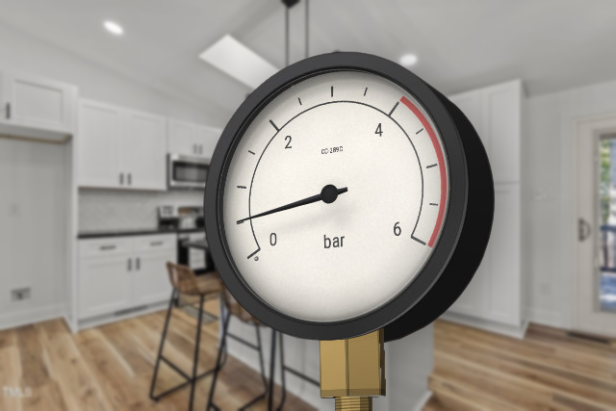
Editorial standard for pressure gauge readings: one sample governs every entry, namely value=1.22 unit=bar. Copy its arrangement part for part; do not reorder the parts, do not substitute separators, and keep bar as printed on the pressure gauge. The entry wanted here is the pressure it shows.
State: value=0.5 unit=bar
